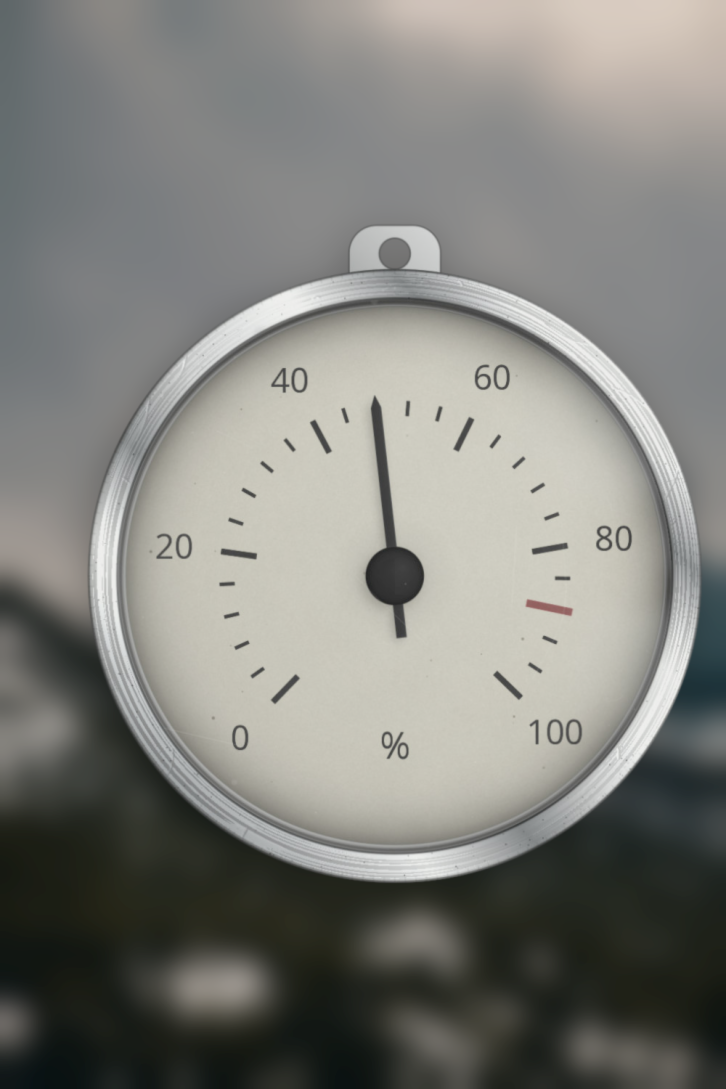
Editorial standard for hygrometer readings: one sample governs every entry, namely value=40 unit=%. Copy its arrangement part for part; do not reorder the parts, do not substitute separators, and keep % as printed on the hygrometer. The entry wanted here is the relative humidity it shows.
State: value=48 unit=%
